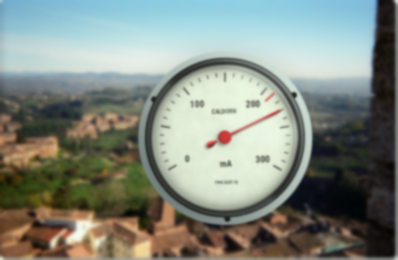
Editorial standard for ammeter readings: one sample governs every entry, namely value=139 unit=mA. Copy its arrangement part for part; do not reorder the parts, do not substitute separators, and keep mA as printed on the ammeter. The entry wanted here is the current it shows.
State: value=230 unit=mA
